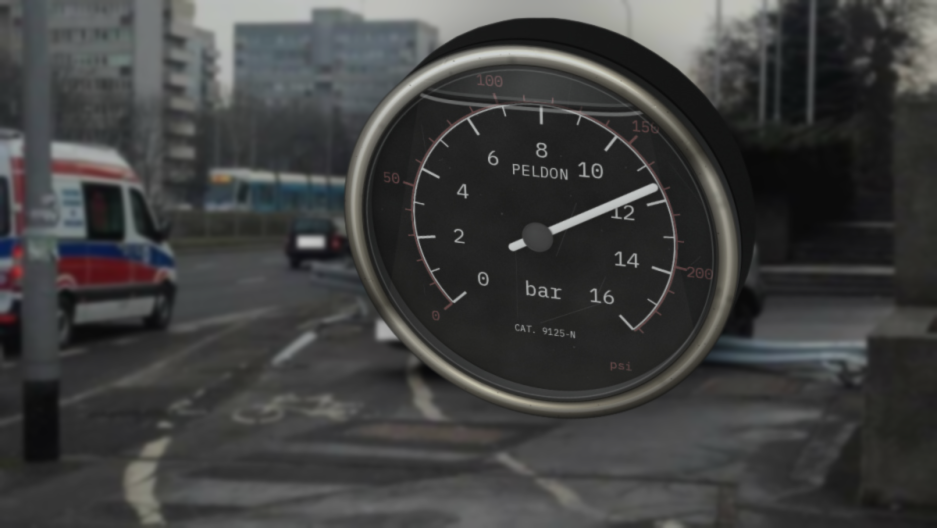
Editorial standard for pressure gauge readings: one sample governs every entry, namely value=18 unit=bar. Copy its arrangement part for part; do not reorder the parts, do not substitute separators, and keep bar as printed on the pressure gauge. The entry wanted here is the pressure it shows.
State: value=11.5 unit=bar
